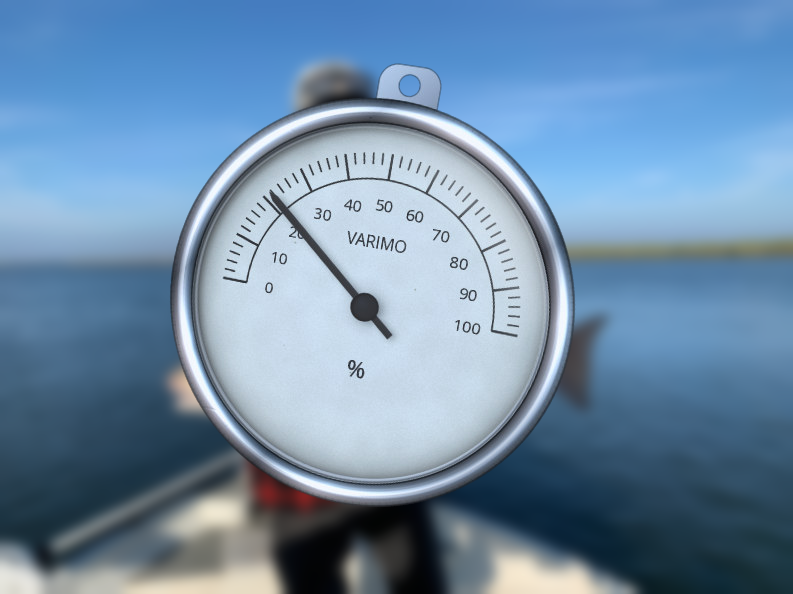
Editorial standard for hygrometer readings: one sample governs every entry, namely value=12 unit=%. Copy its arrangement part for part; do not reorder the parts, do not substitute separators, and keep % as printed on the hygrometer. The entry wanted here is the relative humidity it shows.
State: value=22 unit=%
